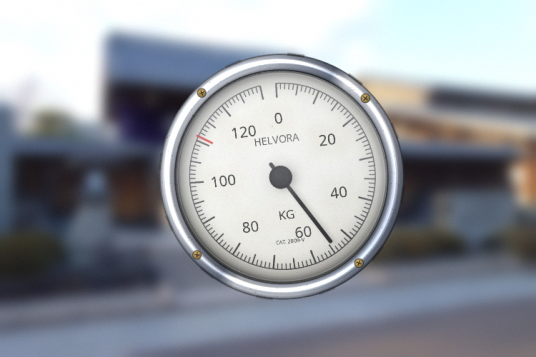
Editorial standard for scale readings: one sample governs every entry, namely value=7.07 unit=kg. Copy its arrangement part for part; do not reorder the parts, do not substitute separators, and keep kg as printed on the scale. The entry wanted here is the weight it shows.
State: value=54 unit=kg
